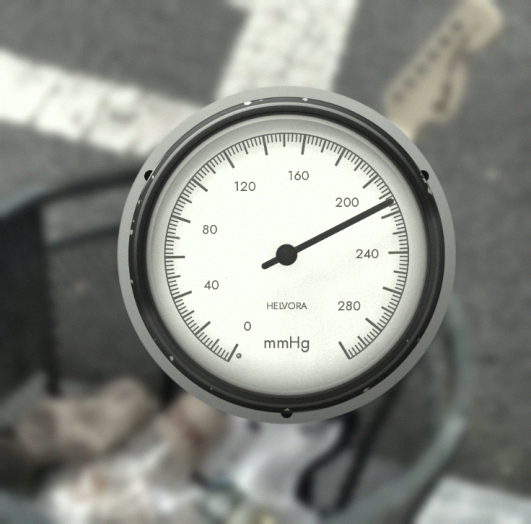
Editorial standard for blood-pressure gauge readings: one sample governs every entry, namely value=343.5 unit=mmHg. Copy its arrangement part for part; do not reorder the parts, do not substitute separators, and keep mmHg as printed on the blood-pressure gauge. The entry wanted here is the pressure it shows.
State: value=214 unit=mmHg
